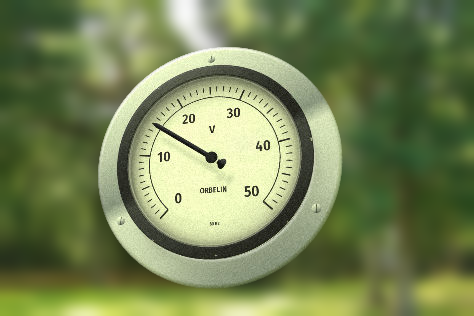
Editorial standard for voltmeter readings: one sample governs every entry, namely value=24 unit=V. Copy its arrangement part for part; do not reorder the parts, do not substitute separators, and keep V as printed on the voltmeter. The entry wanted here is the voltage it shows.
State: value=15 unit=V
